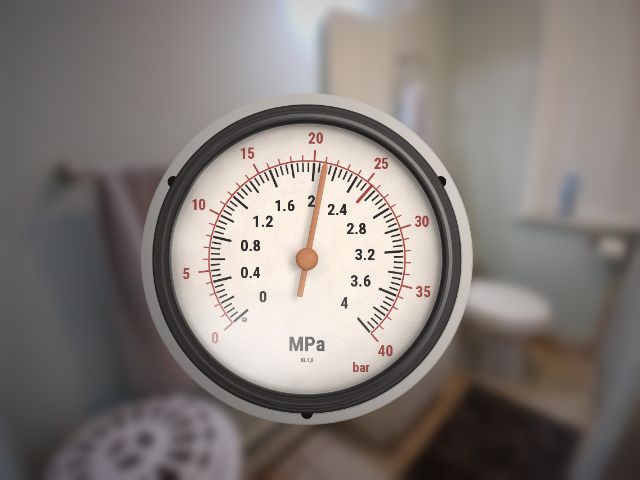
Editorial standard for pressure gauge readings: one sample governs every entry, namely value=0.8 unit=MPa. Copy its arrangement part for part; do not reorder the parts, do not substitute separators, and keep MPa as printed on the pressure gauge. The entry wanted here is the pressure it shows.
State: value=2.1 unit=MPa
